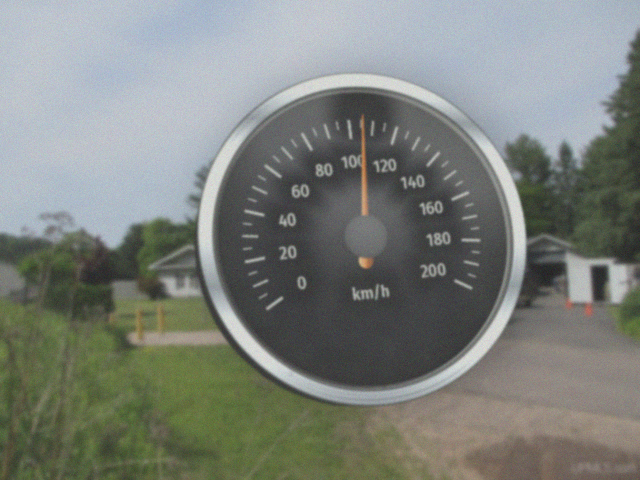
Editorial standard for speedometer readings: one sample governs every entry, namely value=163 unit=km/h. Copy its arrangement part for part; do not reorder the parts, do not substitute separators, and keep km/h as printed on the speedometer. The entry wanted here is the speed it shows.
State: value=105 unit=km/h
